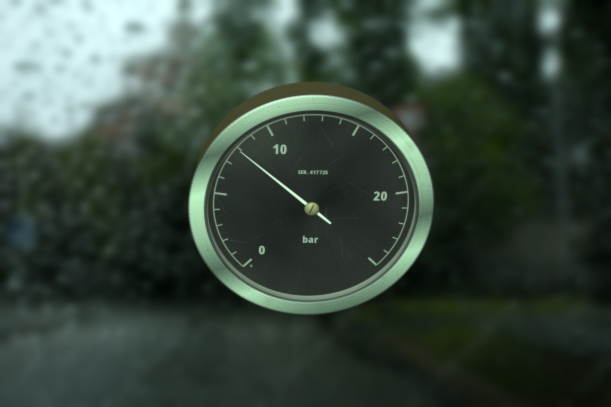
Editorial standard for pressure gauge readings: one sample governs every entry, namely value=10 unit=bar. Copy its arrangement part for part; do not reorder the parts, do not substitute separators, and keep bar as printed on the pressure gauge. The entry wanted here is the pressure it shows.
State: value=8 unit=bar
